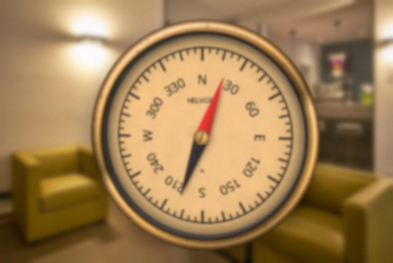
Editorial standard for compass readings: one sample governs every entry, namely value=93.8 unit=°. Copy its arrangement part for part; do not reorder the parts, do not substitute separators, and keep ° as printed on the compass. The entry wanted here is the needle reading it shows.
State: value=20 unit=°
